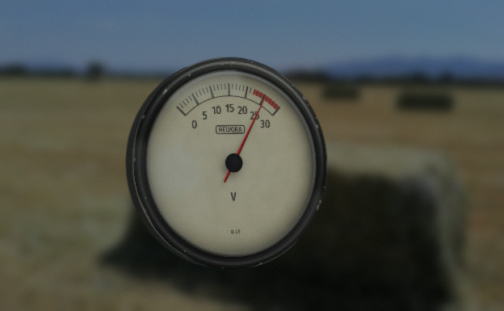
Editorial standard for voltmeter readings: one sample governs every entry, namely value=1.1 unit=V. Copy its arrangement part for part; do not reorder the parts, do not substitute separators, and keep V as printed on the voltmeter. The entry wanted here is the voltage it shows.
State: value=25 unit=V
